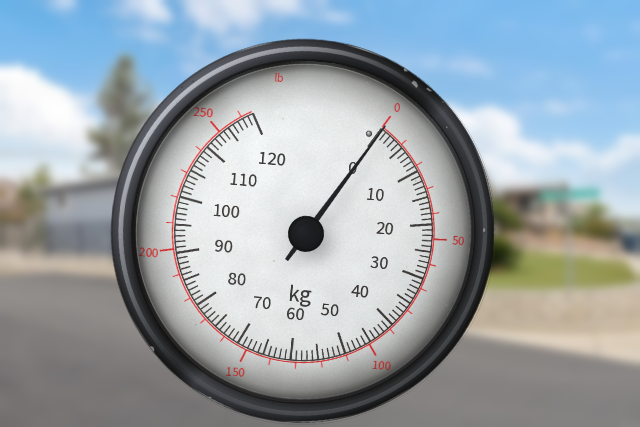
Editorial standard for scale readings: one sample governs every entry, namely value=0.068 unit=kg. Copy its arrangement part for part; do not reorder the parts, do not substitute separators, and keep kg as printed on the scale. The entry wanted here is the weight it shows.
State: value=0 unit=kg
